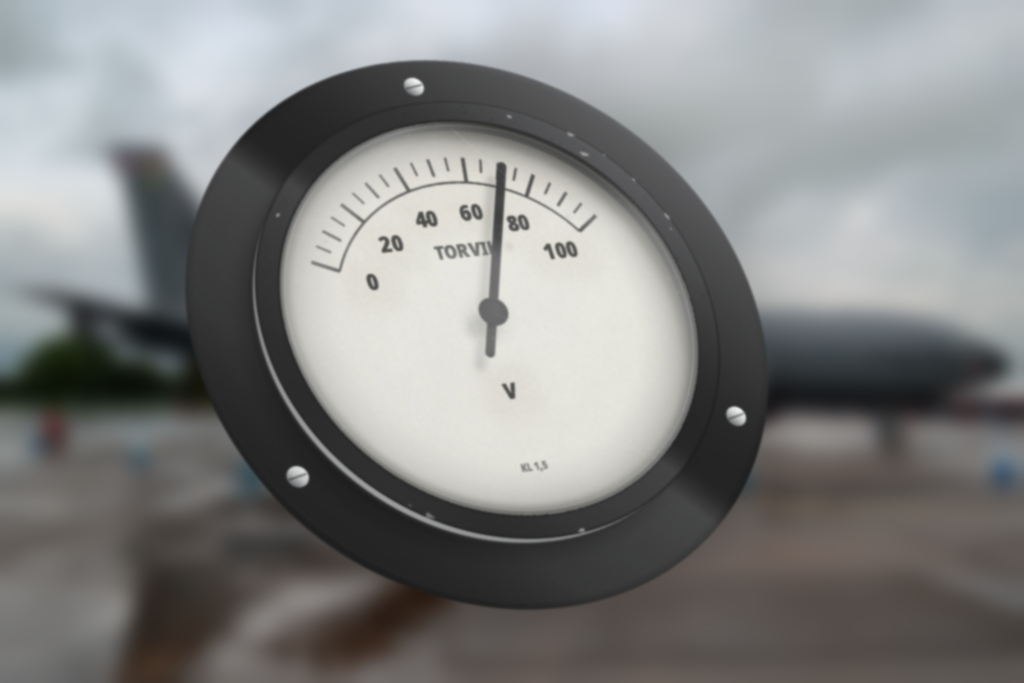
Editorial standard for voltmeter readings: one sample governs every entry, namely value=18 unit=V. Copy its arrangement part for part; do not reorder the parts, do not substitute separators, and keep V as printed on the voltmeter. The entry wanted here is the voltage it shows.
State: value=70 unit=V
